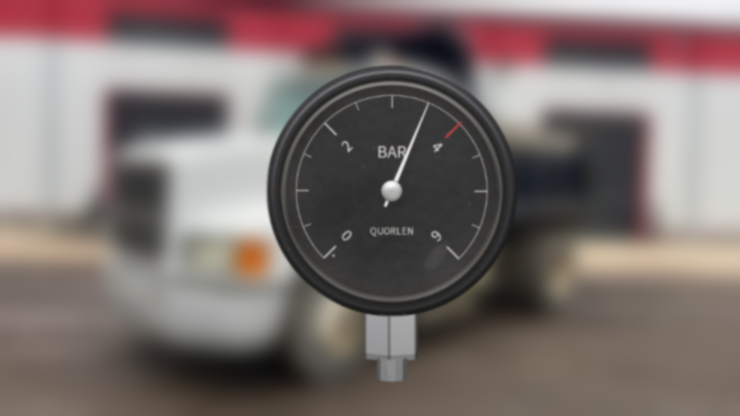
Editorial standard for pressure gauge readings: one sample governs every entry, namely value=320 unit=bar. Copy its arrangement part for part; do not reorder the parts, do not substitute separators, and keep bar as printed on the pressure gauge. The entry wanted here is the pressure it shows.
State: value=3.5 unit=bar
